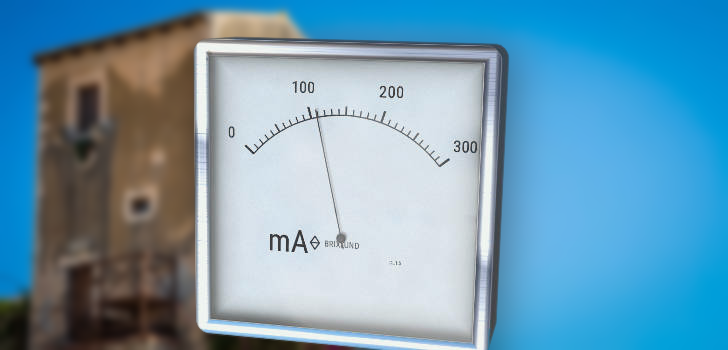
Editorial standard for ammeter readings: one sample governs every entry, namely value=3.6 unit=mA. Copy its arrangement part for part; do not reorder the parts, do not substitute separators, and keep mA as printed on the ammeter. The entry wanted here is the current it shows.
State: value=110 unit=mA
